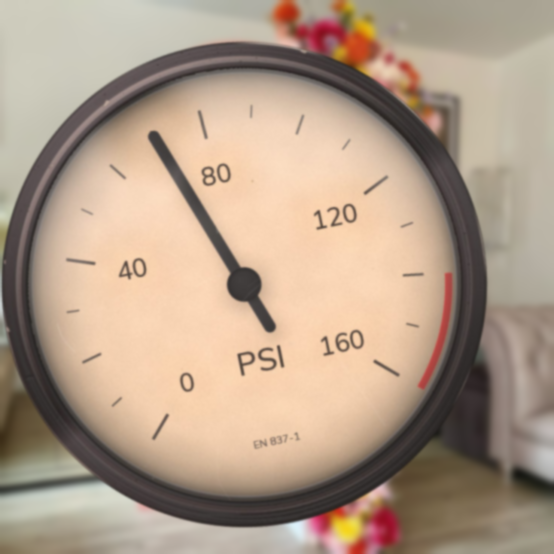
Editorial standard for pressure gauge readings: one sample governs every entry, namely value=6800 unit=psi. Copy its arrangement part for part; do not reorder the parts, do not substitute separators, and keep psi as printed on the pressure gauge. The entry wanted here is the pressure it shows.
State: value=70 unit=psi
